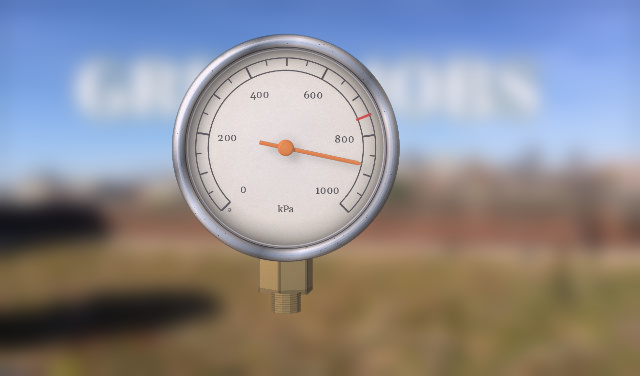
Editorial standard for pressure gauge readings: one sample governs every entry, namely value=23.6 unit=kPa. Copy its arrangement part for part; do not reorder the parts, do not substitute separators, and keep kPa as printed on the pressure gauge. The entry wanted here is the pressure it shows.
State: value=875 unit=kPa
